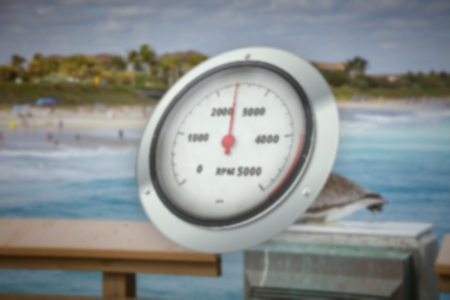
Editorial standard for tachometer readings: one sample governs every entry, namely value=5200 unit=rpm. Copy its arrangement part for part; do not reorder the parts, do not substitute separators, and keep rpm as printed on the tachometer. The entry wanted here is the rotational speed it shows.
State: value=2400 unit=rpm
